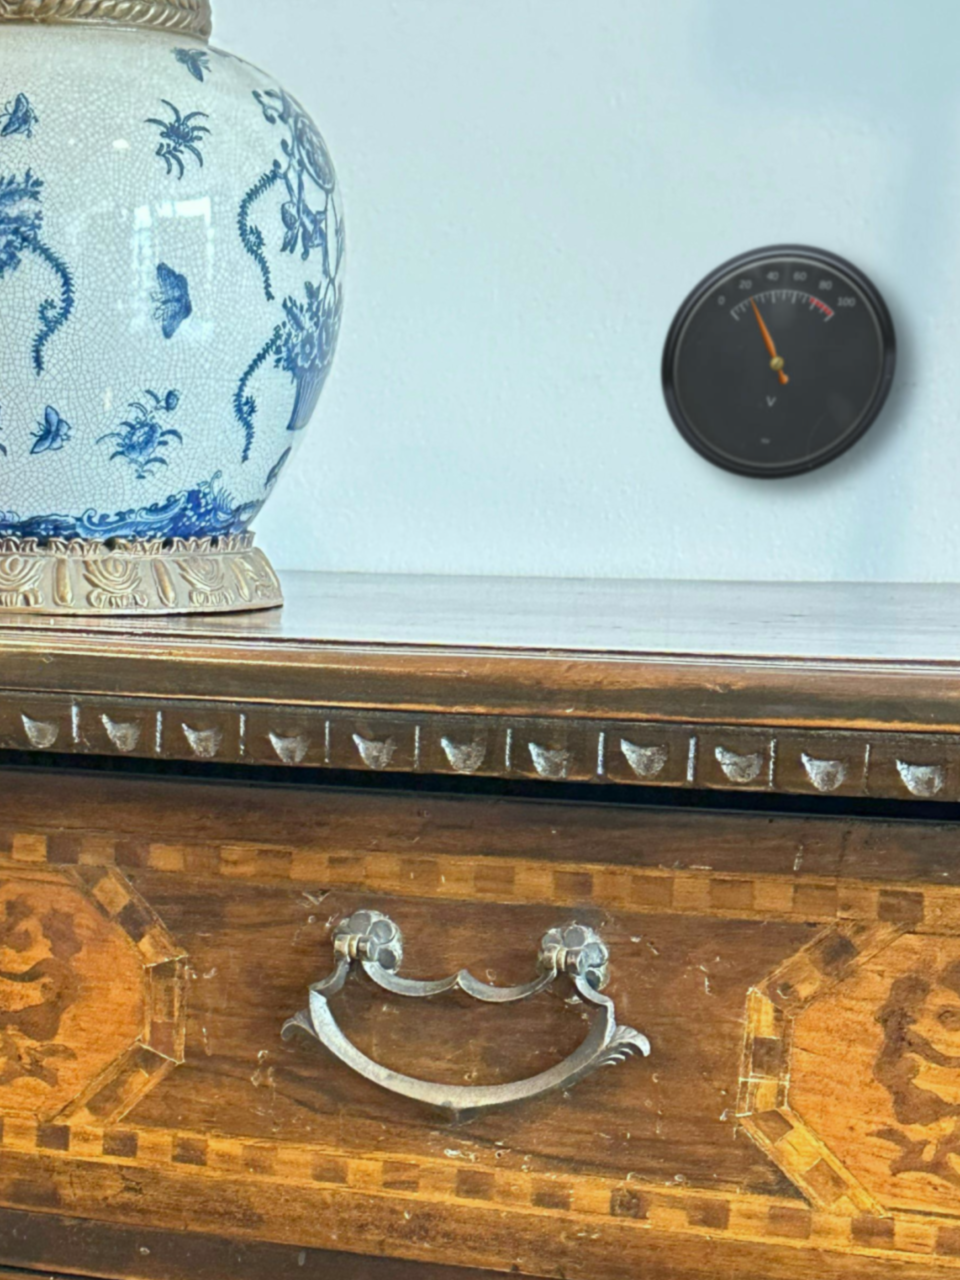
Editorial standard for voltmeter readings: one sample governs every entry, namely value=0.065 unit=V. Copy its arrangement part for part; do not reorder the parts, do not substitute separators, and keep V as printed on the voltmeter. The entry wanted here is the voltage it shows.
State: value=20 unit=V
